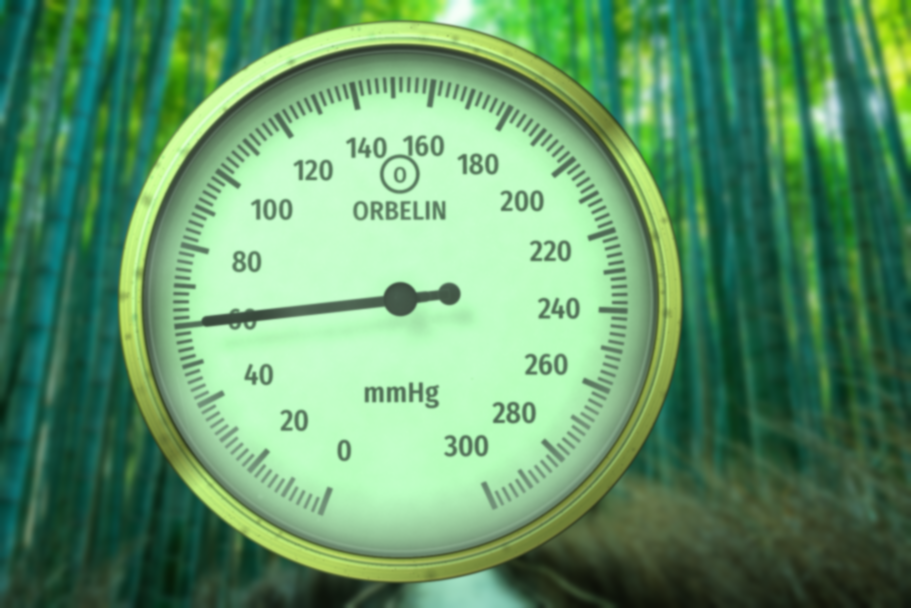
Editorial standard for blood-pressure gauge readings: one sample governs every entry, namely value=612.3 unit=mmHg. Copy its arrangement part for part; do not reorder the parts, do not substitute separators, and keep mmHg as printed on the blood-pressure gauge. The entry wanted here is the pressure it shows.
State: value=60 unit=mmHg
